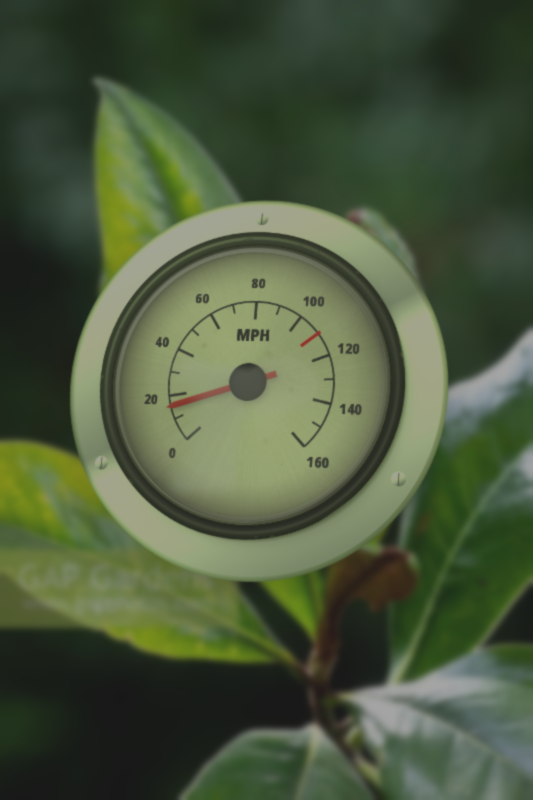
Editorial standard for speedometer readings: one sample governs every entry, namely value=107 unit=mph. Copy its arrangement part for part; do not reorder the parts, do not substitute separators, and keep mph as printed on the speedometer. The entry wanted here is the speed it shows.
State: value=15 unit=mph
